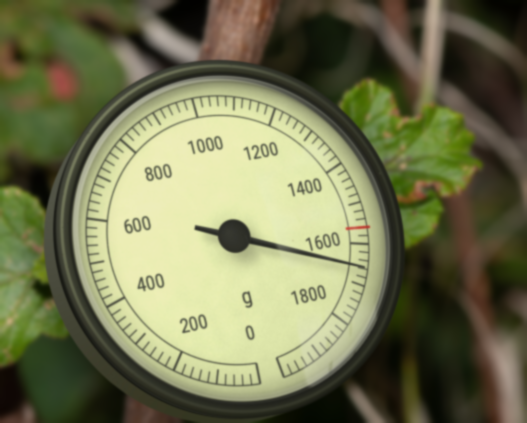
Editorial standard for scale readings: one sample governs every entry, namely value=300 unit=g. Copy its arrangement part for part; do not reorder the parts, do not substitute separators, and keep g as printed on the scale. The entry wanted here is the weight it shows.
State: value=1660 unit=g
